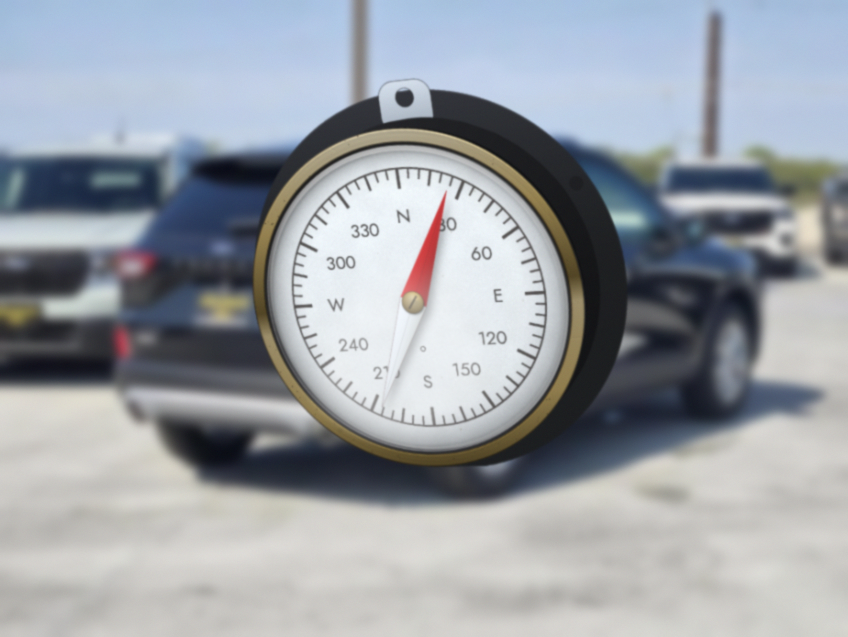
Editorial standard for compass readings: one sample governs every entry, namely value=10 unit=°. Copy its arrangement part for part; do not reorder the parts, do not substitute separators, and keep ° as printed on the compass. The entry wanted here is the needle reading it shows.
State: value=25 unit=°
